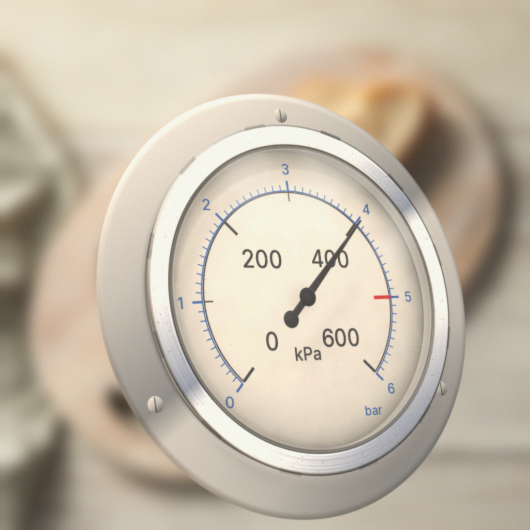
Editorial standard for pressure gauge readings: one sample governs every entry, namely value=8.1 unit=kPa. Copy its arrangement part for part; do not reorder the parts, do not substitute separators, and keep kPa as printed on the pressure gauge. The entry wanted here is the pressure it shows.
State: value=400 unit=kPa
